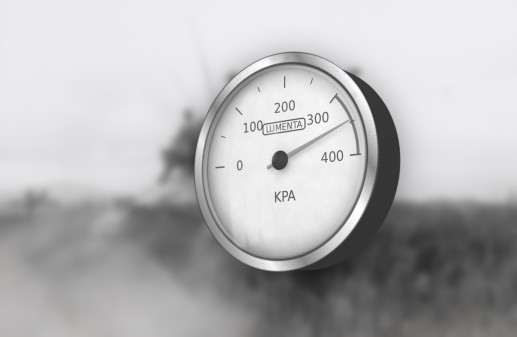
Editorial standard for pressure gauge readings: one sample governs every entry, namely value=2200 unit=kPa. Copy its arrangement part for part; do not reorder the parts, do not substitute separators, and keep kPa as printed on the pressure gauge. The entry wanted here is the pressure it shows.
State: value=350 unit=kPa
